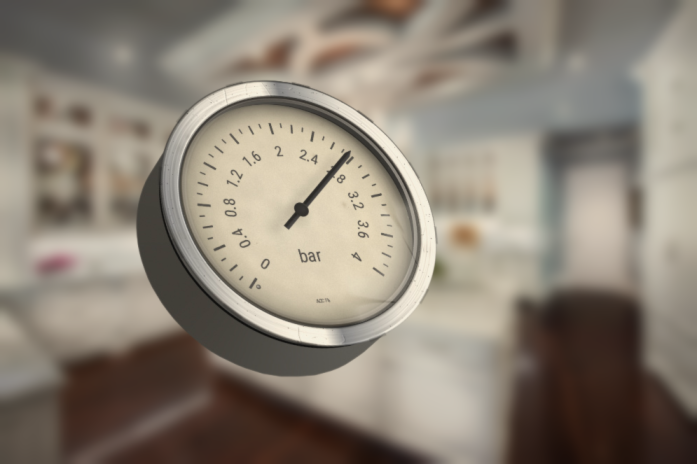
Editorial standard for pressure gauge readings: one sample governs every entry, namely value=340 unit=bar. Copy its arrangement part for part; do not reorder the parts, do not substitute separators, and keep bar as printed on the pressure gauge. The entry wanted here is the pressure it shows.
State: value=2.75 unit=bar
